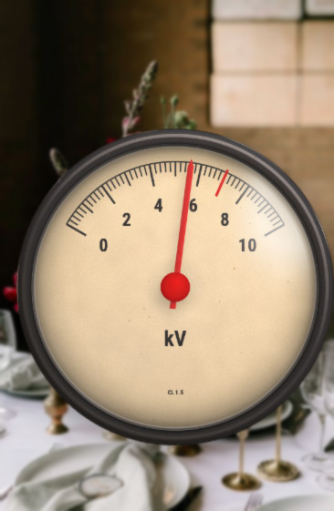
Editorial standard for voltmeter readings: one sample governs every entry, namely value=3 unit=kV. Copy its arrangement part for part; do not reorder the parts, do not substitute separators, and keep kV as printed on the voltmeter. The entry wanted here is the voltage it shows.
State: value=5.6 unit=kV
